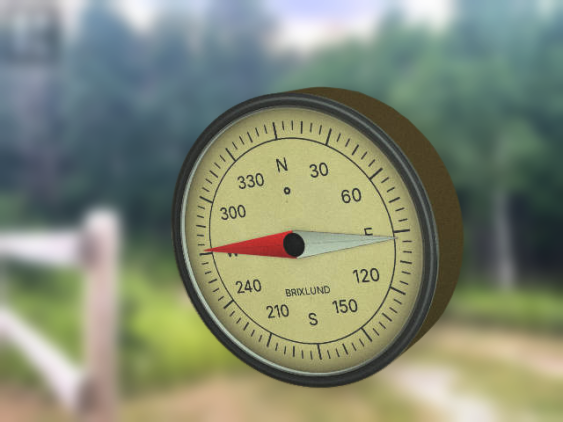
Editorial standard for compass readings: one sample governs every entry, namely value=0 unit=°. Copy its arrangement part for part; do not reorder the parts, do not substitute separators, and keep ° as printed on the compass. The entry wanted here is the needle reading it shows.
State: value=272.5 unit=°
